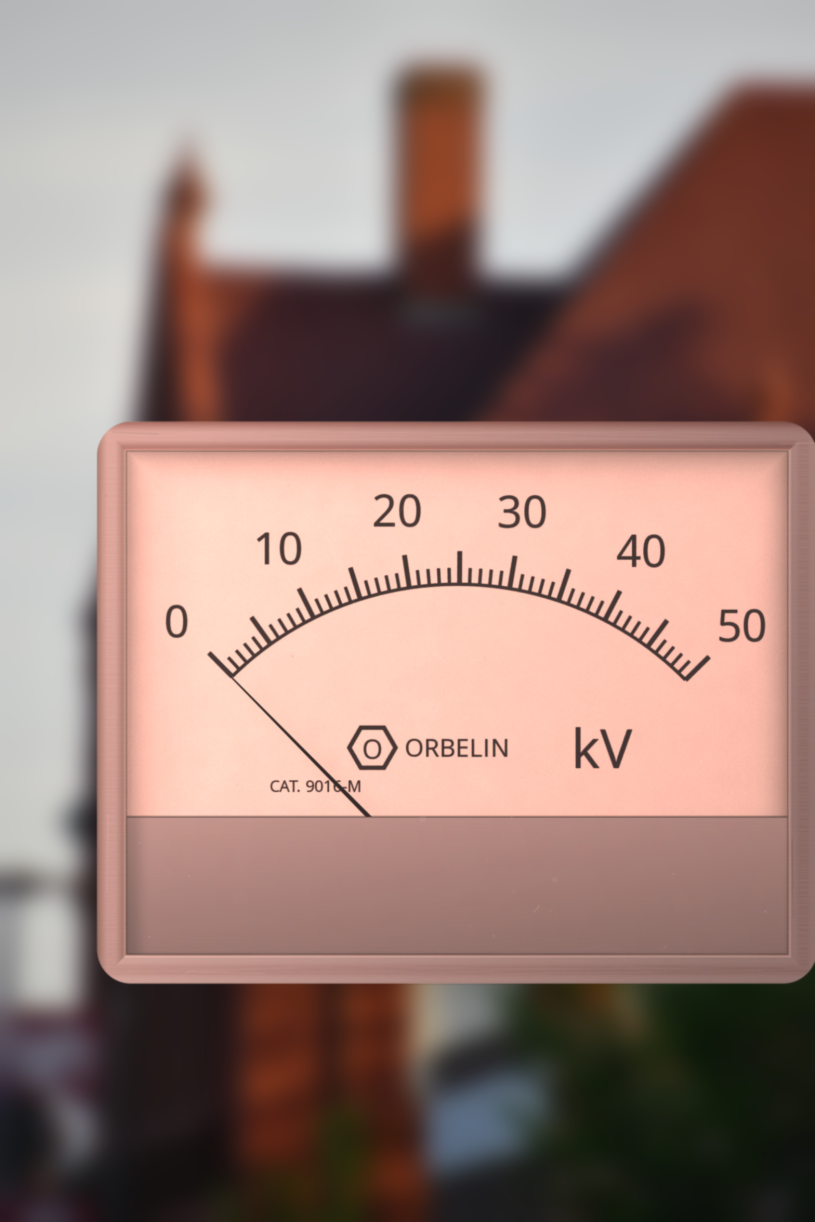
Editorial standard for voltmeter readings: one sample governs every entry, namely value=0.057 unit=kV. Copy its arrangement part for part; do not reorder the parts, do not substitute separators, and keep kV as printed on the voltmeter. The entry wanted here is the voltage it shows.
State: value=0 unit=kV
